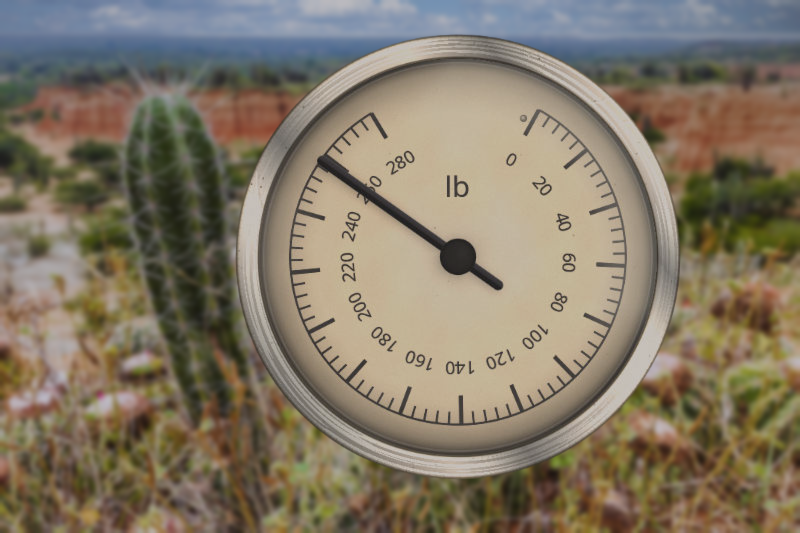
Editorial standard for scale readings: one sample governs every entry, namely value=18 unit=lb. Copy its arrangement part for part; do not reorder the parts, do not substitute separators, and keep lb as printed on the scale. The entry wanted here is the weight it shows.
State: value=258 unit=lb
